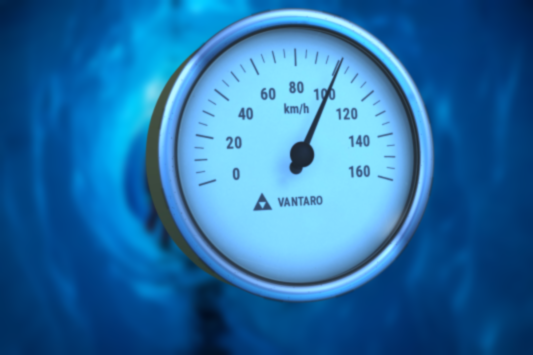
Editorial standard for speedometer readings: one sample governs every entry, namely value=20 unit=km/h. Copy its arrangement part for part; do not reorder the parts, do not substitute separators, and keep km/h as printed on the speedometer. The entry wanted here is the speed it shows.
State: value=100 unit=km/h
